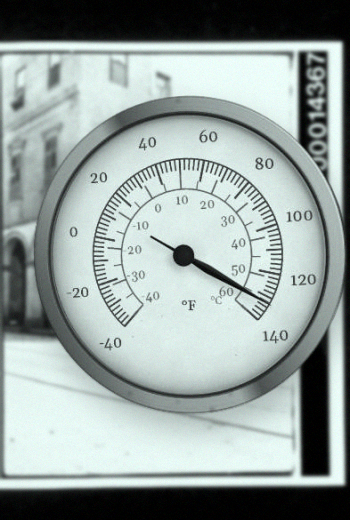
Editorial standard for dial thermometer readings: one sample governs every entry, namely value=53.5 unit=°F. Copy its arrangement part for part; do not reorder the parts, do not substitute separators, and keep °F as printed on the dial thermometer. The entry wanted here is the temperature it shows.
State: value=132 unit=°F
